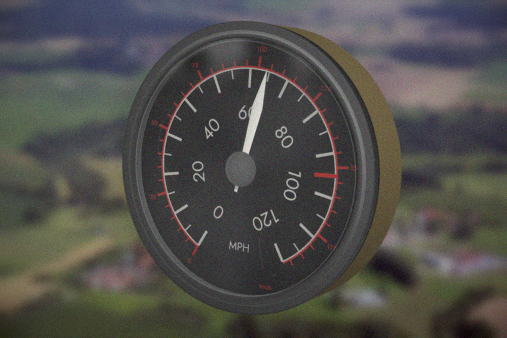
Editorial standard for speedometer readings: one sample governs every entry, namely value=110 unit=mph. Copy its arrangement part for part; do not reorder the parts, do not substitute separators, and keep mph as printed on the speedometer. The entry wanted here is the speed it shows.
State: value=65 unit=mph
